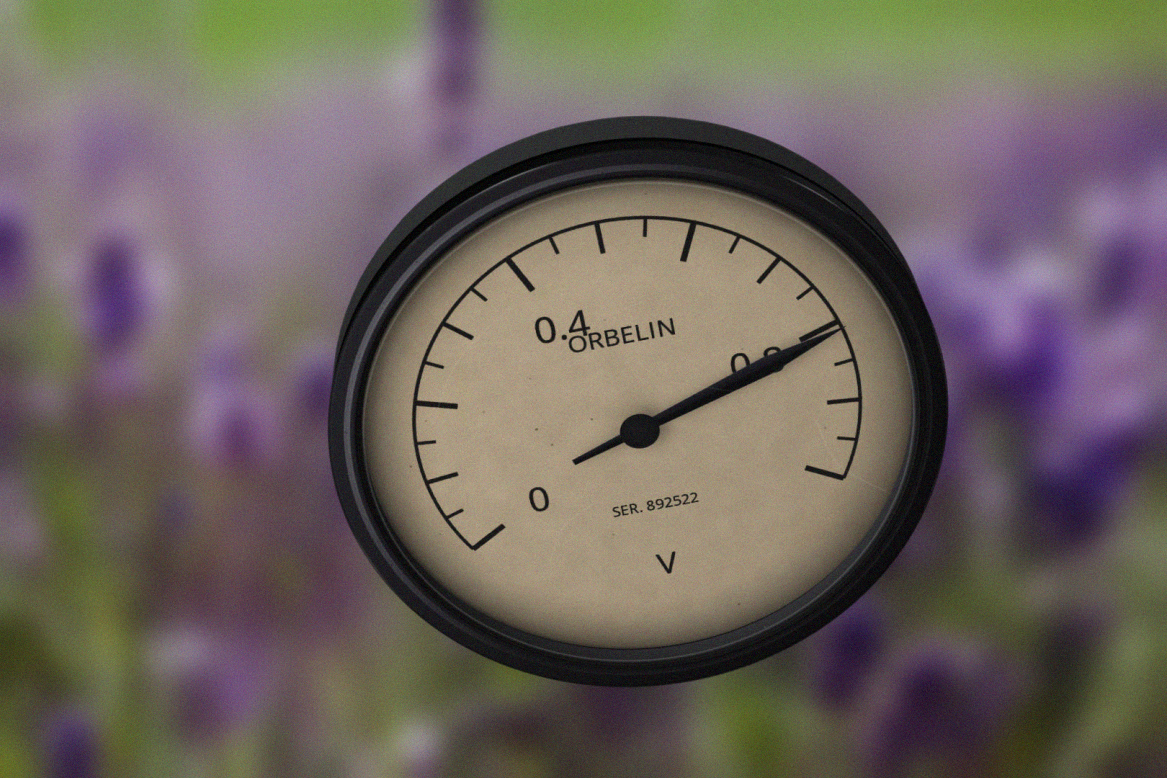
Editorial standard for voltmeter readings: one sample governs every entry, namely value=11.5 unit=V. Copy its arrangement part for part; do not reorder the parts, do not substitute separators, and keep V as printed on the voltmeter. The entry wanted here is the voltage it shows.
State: value=0.8 unit=V
